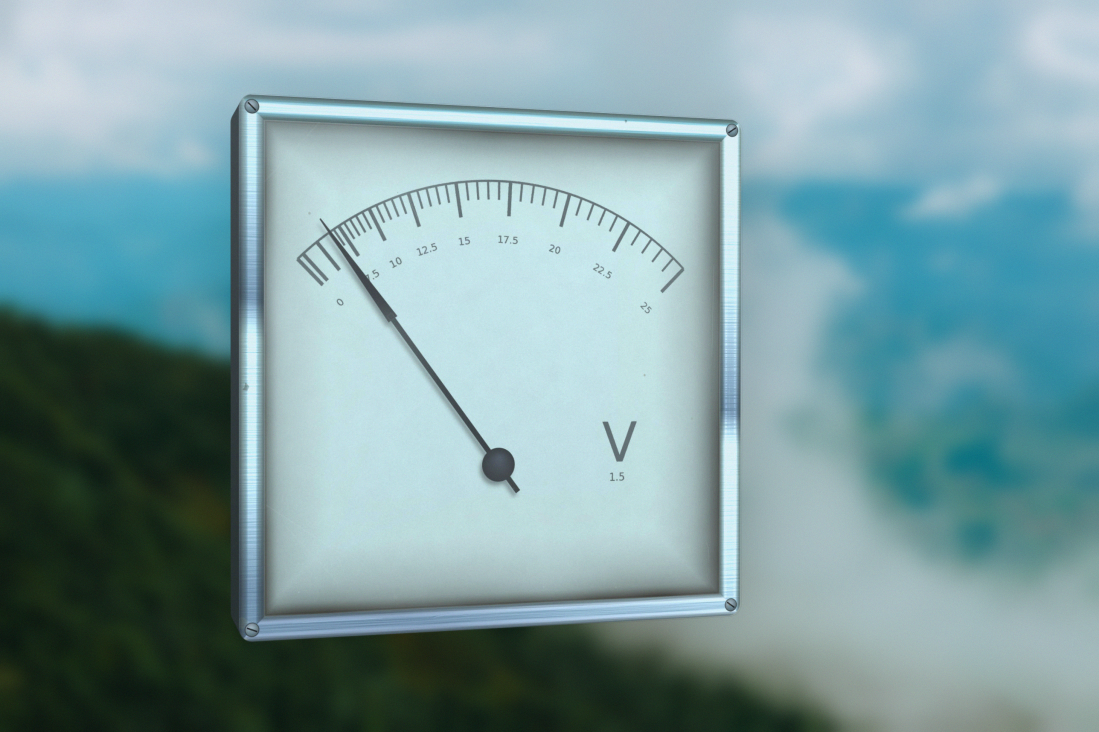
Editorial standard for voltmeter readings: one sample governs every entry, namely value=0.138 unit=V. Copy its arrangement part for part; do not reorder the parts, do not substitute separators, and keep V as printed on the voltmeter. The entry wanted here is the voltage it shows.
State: value=6.5 unit=V
